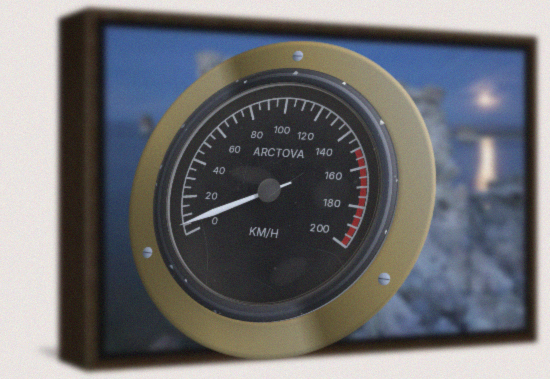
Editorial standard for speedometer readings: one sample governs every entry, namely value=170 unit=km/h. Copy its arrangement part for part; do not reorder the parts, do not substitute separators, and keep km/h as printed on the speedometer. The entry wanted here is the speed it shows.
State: value=5 unit=km/h
